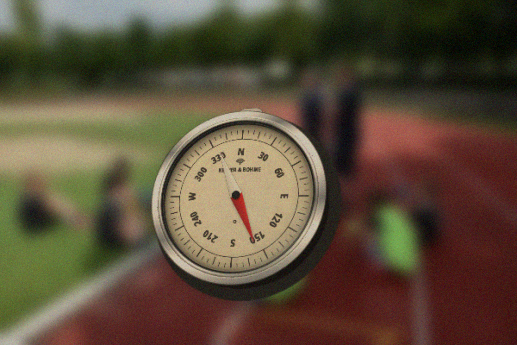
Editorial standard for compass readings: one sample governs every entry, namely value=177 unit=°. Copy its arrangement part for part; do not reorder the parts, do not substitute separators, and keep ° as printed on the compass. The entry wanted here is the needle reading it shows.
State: value=155 unit=°
